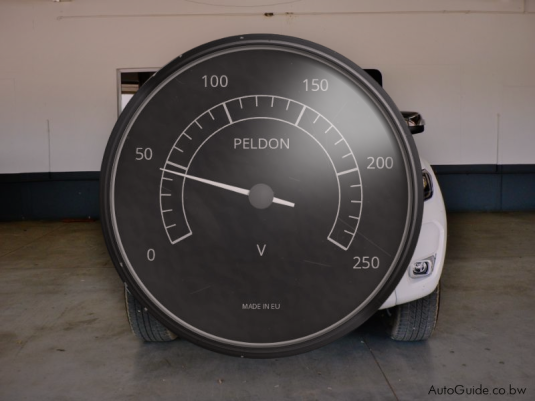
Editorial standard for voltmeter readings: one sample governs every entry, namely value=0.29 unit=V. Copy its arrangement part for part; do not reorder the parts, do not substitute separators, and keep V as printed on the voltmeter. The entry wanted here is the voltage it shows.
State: value=45 unit=V
